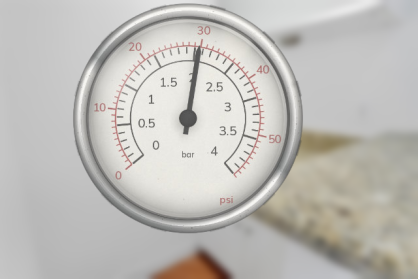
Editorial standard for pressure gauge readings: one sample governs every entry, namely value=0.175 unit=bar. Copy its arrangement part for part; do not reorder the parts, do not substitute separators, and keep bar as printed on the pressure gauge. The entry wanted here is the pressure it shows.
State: value=2.05 unit=bar
